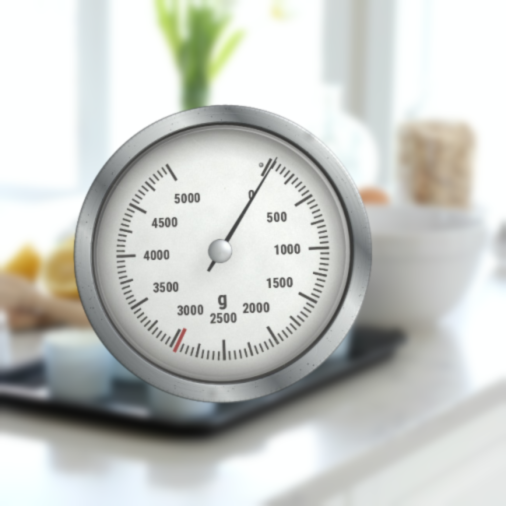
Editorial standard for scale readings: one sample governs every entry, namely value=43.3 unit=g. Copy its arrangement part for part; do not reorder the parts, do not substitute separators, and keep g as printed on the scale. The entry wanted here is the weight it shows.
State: value=50 unit=g
